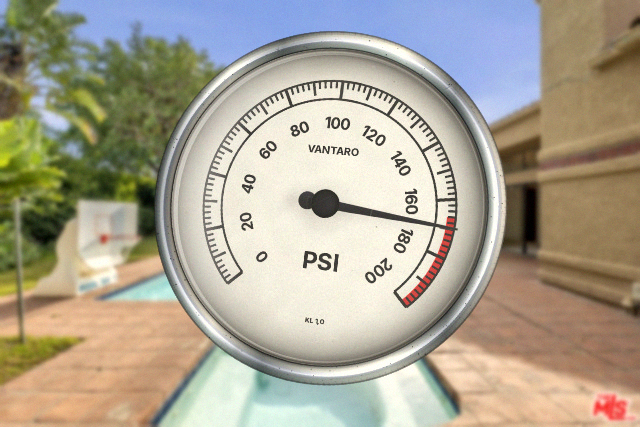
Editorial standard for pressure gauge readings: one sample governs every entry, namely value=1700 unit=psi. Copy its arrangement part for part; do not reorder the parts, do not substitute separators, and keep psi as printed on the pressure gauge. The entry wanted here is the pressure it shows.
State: value=170 unit=psi
